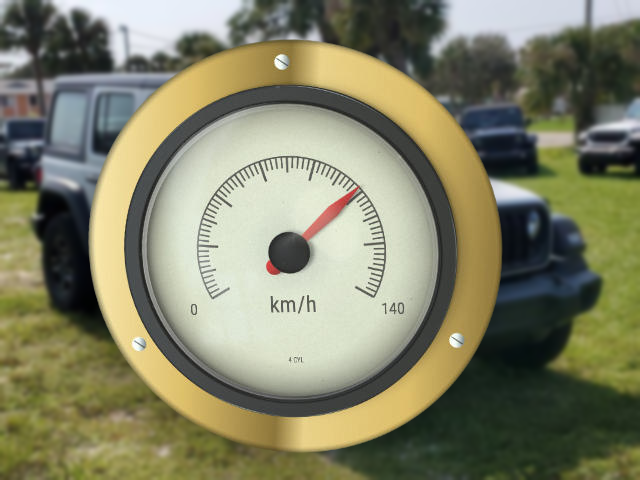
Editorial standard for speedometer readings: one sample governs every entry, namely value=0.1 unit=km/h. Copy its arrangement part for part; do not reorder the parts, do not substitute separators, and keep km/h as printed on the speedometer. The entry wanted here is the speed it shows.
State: value=98 unit=km/h
